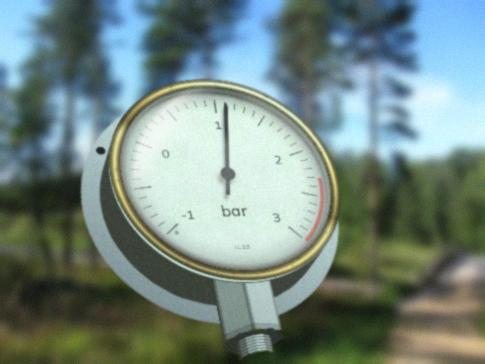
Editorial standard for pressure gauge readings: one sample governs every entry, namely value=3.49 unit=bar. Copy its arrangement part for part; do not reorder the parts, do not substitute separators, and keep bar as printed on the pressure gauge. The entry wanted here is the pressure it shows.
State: value=1.1 unit=bar
